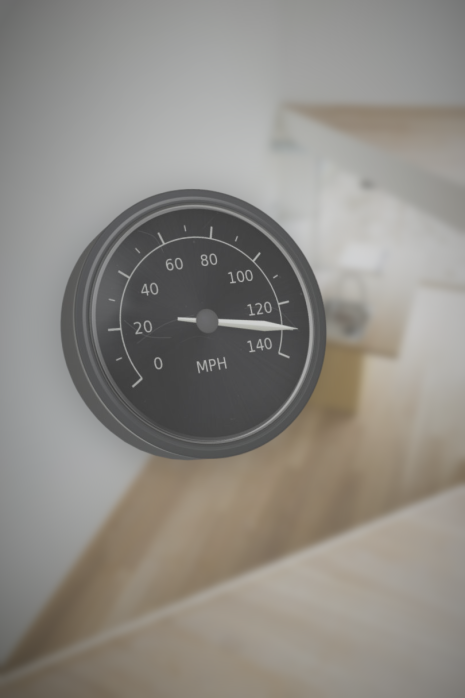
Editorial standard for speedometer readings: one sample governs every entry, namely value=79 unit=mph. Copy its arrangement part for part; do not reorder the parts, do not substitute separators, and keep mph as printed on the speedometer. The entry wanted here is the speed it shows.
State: value=130 unit=mph
